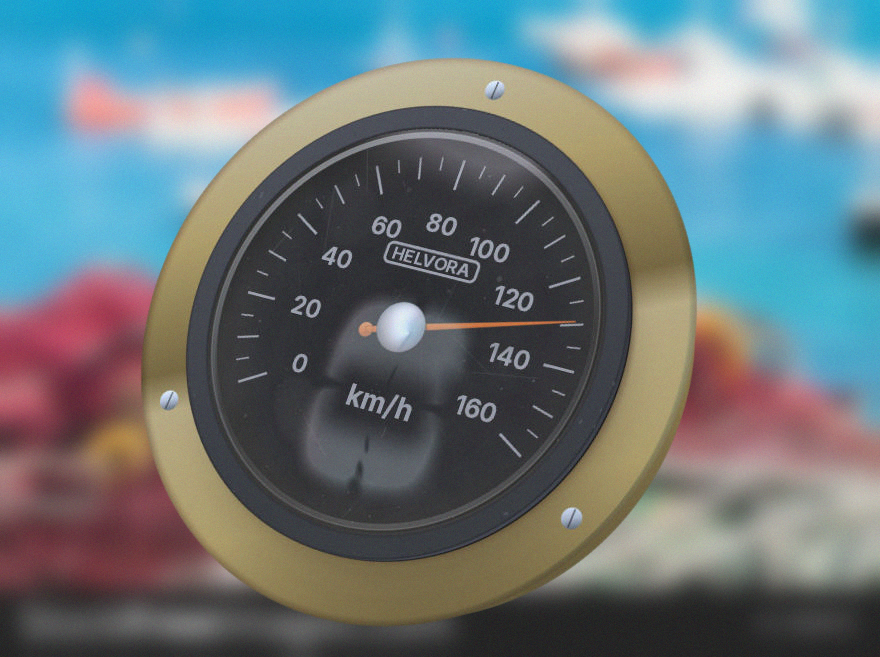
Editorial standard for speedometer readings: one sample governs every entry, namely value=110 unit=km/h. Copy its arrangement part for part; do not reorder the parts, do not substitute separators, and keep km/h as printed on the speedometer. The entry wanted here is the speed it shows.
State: value=130 unit=km/h
